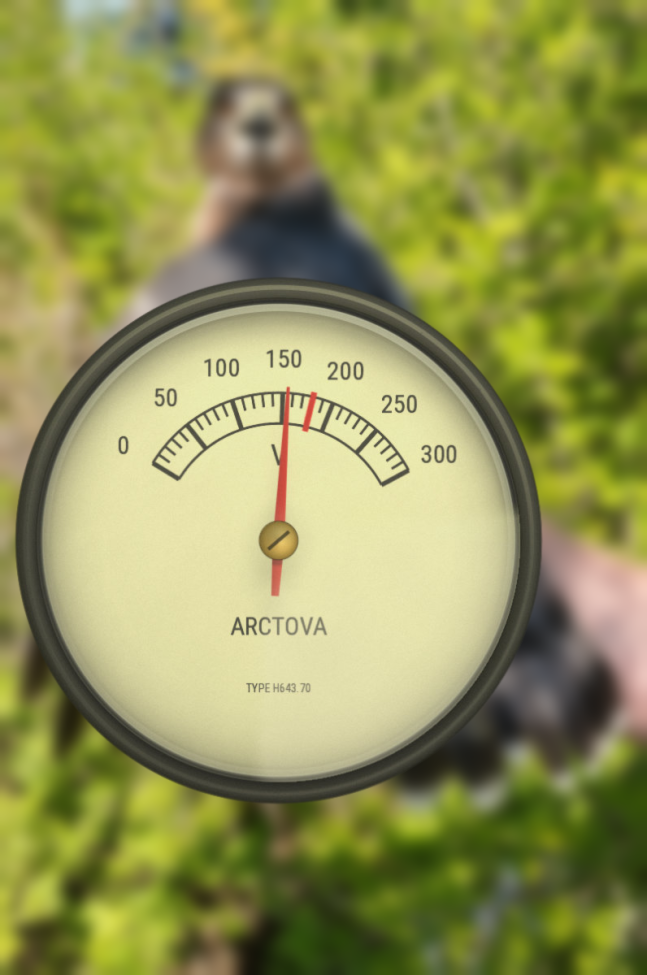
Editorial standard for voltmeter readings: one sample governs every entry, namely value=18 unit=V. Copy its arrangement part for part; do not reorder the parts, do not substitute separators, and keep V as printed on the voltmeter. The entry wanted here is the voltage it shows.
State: value=155 unit=V
